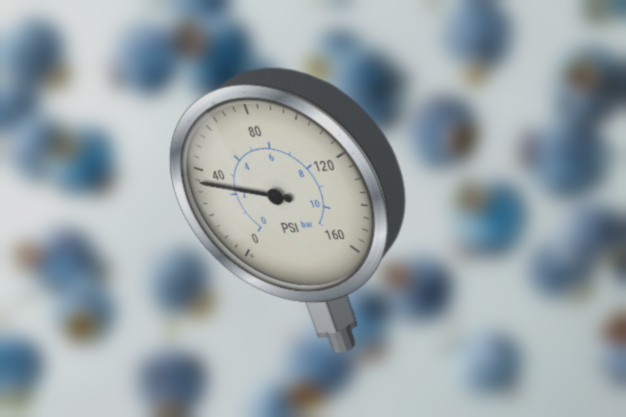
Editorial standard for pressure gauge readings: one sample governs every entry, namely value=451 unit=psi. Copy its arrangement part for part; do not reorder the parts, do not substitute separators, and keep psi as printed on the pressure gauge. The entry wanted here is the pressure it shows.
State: value=35 unit=psi
